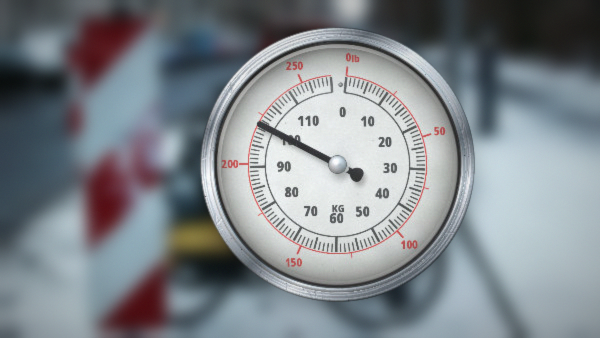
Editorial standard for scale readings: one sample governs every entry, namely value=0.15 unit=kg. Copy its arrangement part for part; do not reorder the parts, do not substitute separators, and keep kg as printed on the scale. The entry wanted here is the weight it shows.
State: value=100 unit=kg
